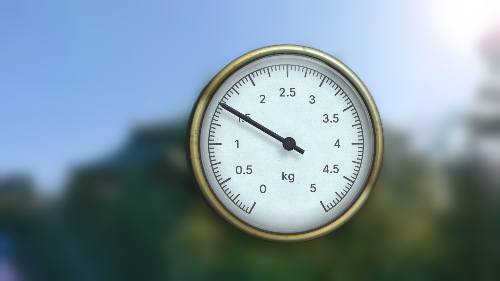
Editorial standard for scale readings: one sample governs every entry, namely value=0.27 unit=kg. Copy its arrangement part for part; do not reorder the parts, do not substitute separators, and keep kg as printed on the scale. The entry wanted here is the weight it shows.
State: value=1.5 unit=kg
